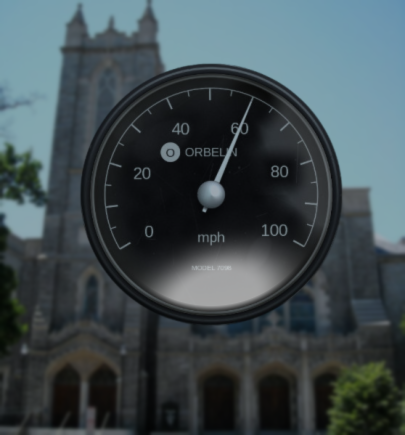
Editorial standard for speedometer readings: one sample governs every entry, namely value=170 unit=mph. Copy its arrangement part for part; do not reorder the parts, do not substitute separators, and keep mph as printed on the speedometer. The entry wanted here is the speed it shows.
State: value=60 unit=mph
